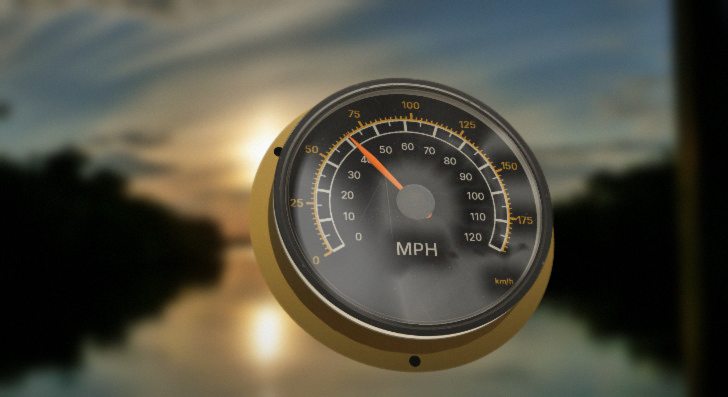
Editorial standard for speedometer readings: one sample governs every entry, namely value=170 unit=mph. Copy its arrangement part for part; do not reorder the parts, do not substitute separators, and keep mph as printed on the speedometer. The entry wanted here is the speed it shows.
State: value=40 unit=mph
